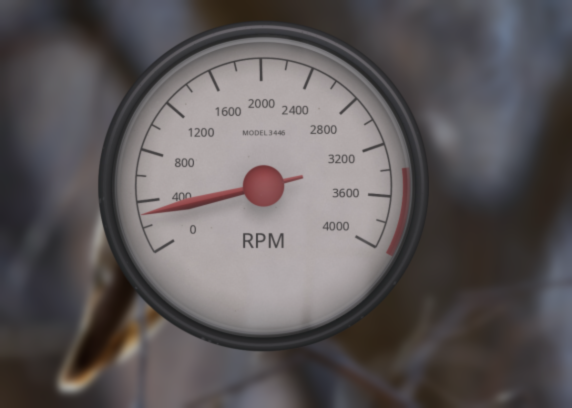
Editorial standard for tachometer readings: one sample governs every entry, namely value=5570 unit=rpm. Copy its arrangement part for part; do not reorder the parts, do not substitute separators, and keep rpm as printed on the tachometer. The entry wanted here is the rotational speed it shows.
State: value=300 unit=rpm
